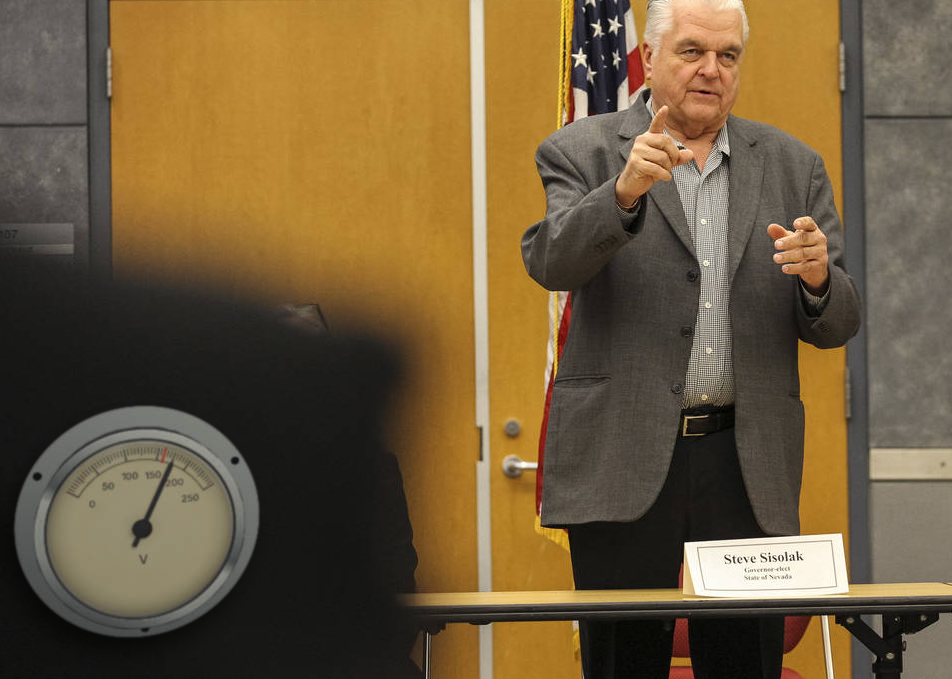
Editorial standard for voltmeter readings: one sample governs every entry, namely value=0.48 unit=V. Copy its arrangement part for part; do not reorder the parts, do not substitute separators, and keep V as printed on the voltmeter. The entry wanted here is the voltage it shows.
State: value=175 unit=V
